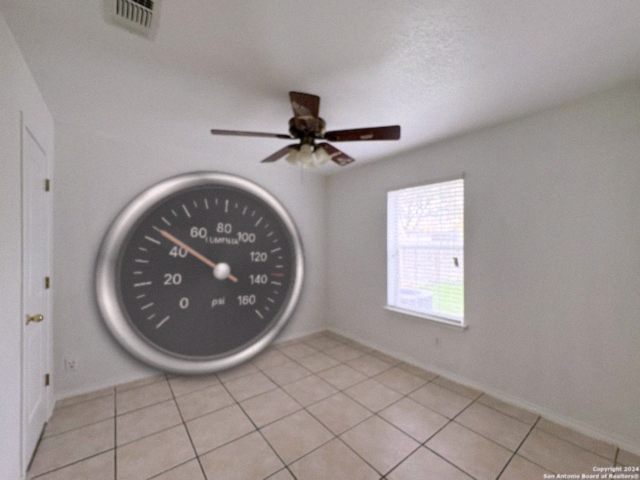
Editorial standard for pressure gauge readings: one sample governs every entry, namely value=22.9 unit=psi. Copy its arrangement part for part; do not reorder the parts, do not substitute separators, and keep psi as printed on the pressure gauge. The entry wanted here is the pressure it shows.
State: value=45 unit=psi
